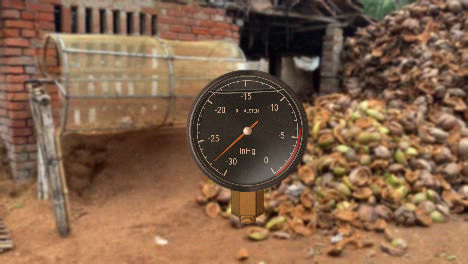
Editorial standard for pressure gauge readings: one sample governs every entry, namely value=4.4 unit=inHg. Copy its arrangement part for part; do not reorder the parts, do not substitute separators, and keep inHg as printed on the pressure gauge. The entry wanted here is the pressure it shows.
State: value=-28 unit=inHg
